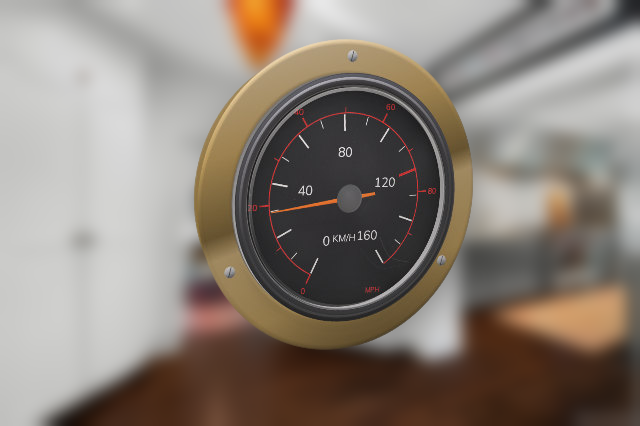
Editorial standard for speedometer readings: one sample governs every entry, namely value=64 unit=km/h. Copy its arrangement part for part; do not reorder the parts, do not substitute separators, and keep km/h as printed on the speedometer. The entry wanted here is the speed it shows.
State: value=30 unit=km/h
